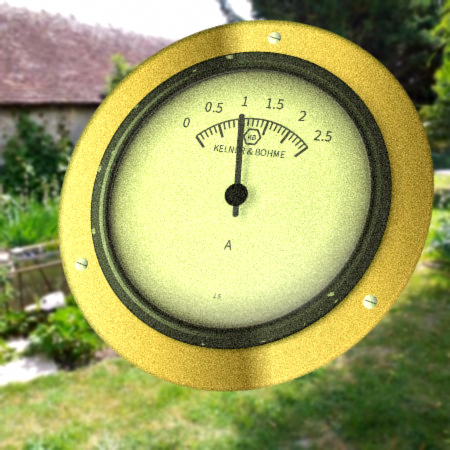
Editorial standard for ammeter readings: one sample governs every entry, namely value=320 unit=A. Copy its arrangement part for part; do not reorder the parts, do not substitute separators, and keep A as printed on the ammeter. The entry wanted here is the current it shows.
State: value=1 unit=A
